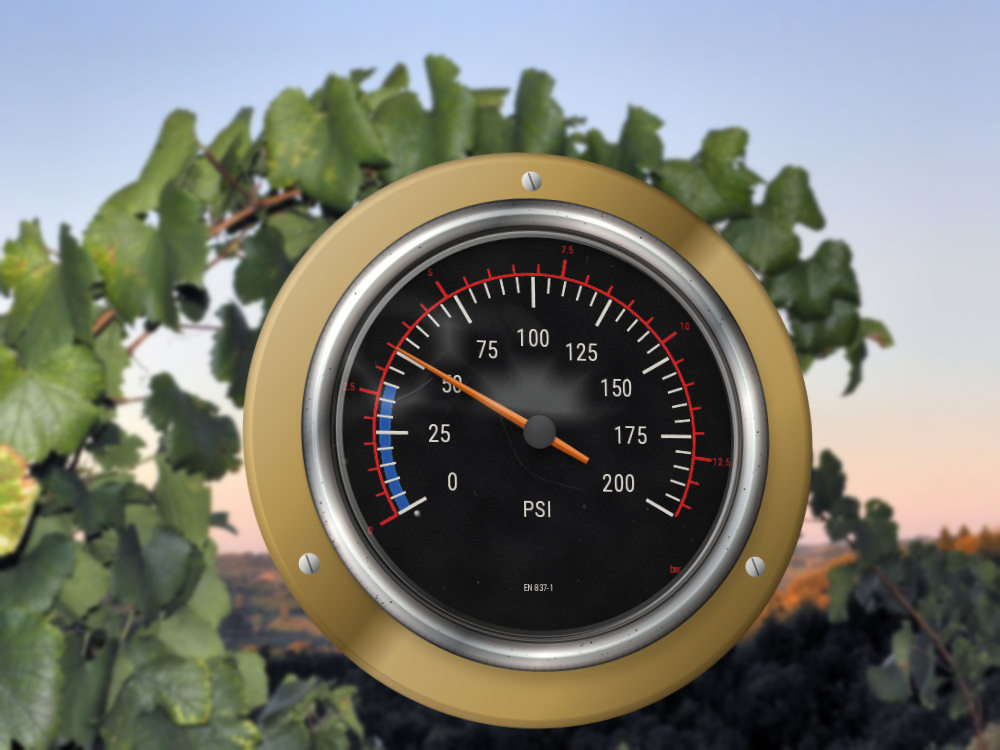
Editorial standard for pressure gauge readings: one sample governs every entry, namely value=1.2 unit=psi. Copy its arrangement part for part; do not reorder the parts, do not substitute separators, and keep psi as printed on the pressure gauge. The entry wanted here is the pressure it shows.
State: value=50 unit=psi
